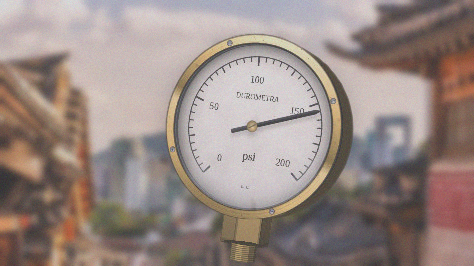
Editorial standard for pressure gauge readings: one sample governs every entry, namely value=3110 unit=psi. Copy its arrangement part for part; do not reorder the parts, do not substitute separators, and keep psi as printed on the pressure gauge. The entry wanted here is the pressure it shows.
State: value=155 unit=psi
